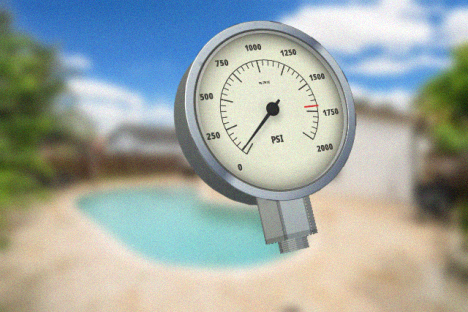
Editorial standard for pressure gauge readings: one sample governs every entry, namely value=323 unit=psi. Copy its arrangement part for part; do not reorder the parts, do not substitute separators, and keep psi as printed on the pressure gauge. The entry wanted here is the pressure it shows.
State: value=50 unit=psi
